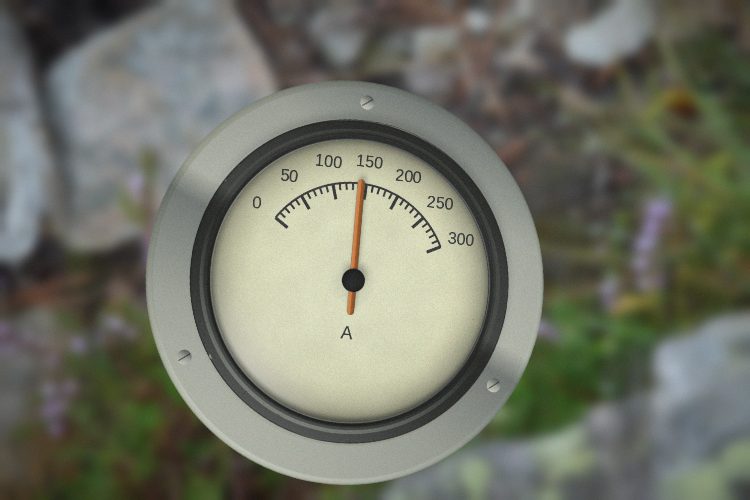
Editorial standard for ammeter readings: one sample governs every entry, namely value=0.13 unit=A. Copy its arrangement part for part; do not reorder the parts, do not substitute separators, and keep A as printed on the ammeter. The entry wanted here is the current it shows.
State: value=140 unit=A
